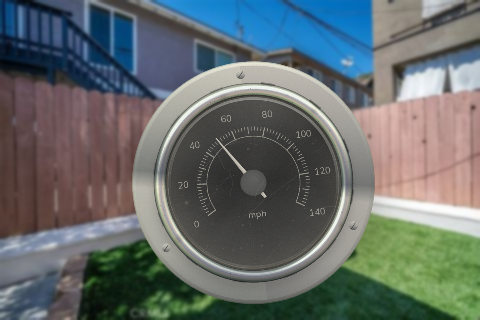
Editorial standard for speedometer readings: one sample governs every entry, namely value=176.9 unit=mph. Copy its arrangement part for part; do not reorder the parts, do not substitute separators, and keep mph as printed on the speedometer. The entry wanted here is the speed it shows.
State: value=50 unit=mph
